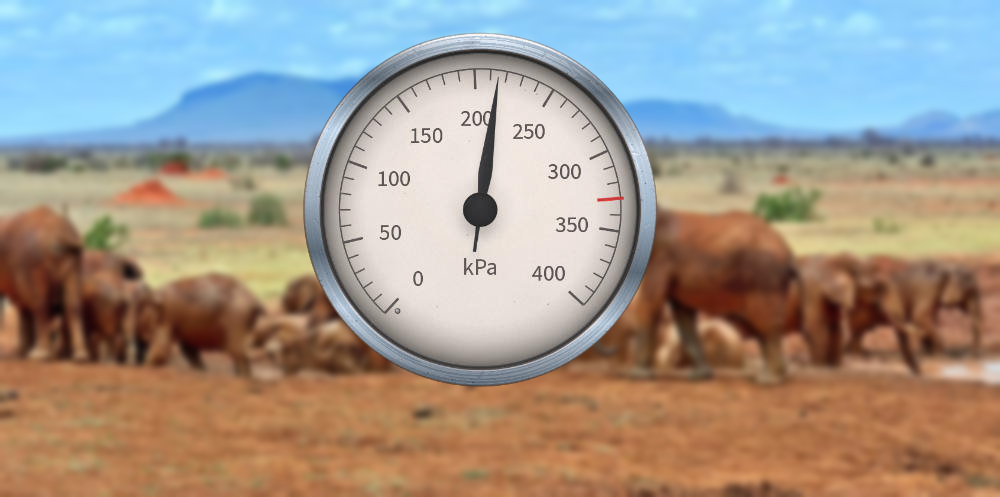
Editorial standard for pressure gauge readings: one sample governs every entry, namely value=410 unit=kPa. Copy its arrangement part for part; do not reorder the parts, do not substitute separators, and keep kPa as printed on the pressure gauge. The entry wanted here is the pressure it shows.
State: value=215 unit=kPa
